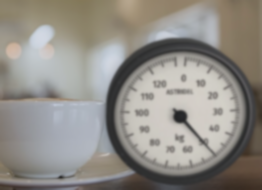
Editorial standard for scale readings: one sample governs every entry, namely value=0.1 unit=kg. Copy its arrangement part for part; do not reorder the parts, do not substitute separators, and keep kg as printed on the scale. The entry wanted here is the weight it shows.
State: value=50 unit=kg
